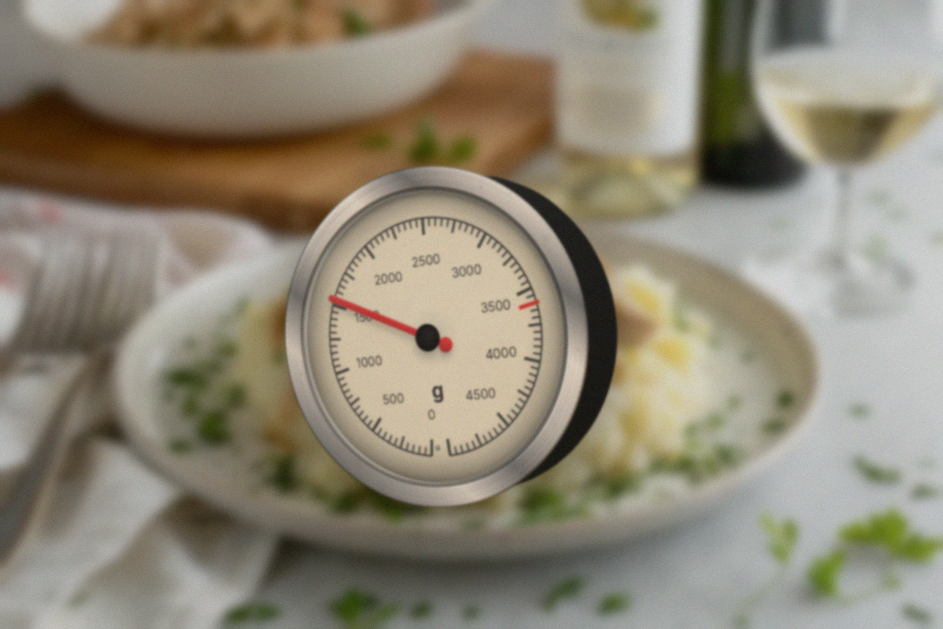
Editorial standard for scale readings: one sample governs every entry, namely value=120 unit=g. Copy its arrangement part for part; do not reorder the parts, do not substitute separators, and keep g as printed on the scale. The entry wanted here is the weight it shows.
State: value=1550 unit=g
